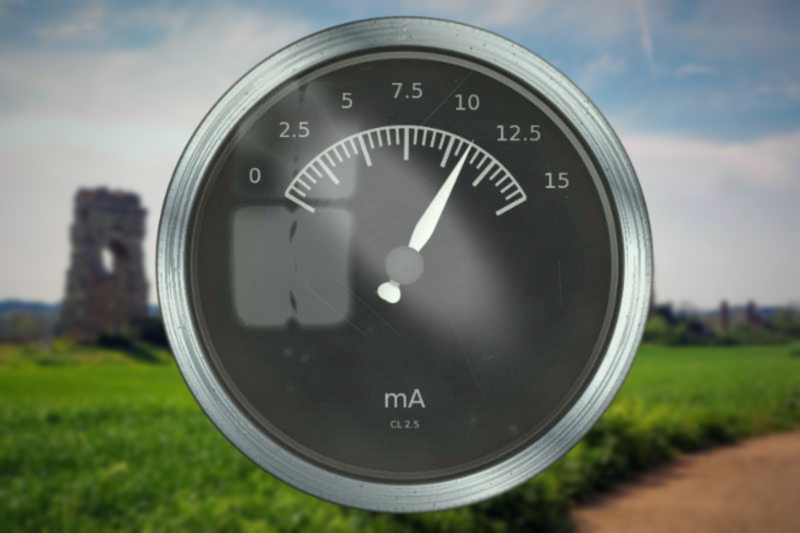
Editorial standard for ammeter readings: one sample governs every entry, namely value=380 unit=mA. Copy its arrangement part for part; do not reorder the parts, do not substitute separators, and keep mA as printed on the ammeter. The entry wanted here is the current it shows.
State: value=11 unit=mA
